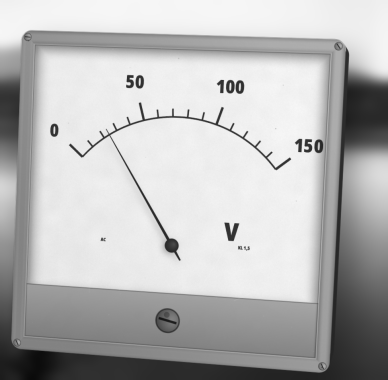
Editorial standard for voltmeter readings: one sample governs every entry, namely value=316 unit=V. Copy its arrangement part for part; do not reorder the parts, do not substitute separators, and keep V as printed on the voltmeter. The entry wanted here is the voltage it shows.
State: value=25 unit=V
